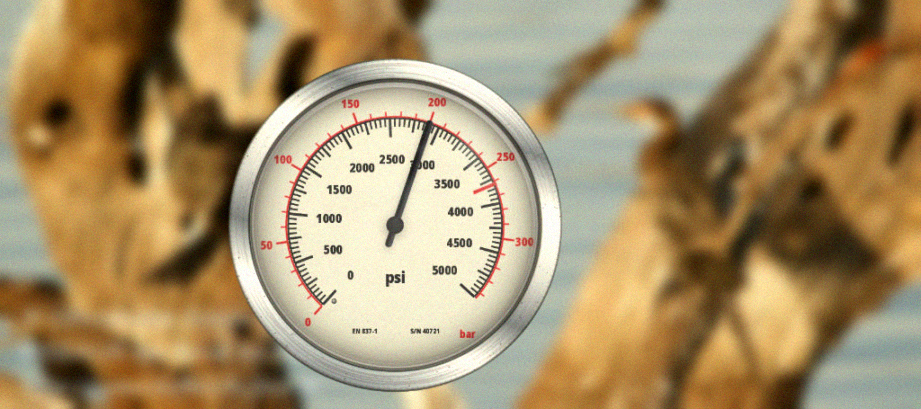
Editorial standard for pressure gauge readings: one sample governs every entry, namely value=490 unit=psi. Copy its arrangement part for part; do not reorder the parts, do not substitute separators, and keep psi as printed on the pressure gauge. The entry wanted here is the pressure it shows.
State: value=2900 unit=psi
